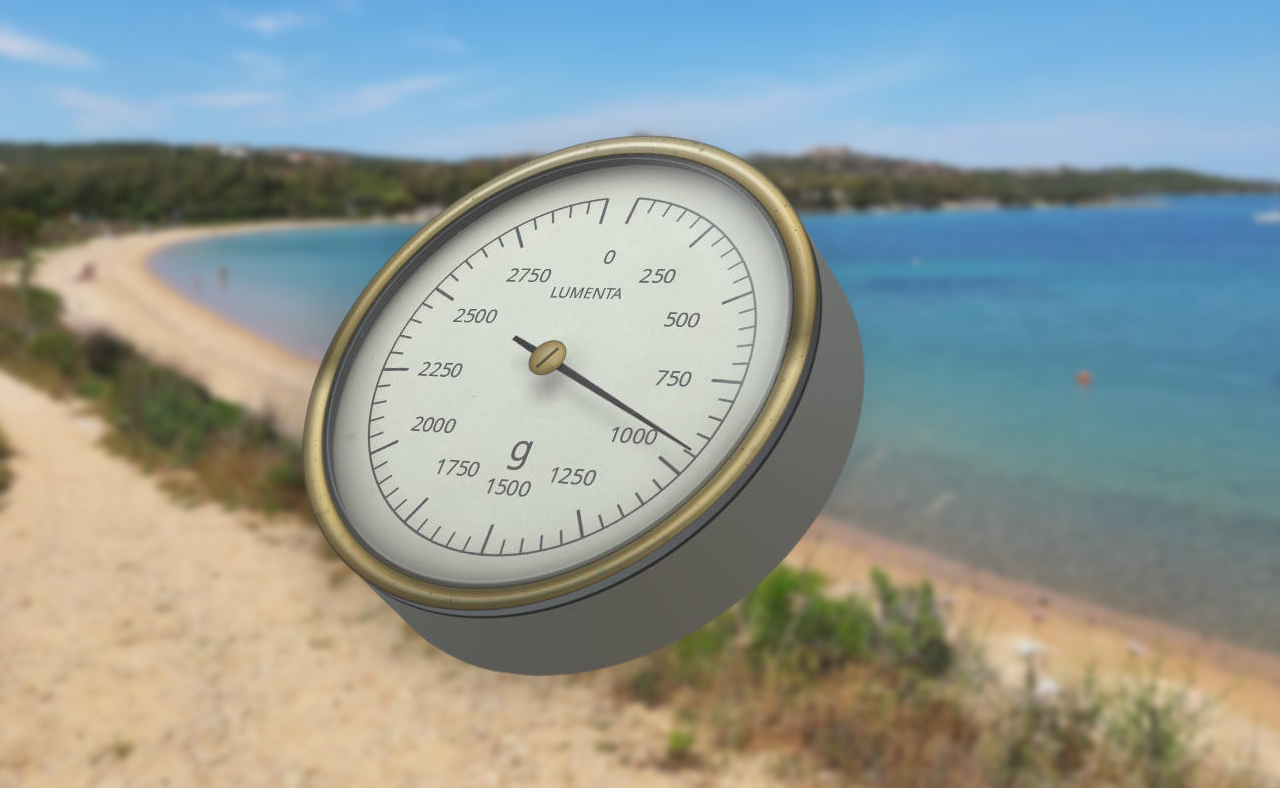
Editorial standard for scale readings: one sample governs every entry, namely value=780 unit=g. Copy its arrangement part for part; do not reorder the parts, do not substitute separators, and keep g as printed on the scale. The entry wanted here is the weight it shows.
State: value=950 unit=g
